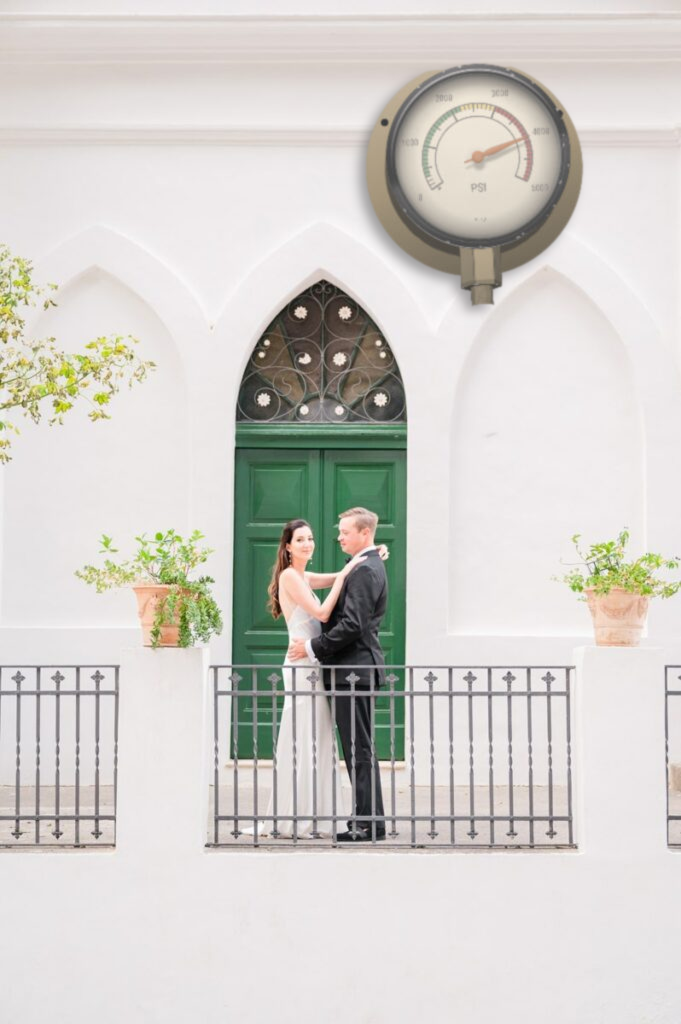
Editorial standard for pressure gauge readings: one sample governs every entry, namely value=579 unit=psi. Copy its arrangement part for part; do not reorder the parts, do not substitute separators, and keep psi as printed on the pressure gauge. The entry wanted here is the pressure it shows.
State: value=4000 unit=psi
